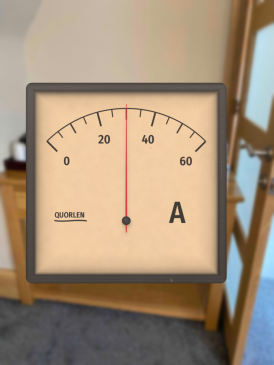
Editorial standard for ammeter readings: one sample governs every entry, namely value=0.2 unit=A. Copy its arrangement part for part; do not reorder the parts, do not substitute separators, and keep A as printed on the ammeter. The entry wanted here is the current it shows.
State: value=30 unit=A
